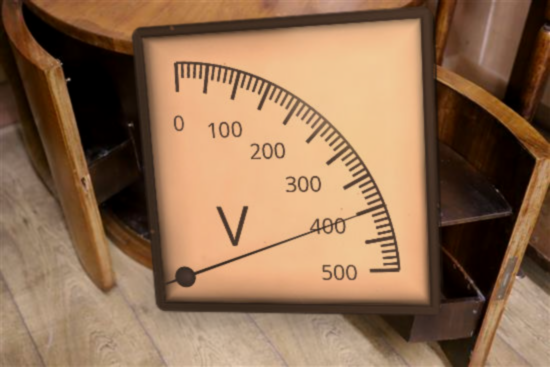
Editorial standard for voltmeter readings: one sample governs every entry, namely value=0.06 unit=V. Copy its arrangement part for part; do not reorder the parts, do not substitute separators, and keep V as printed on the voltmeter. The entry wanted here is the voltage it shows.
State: value=400 unit=V
